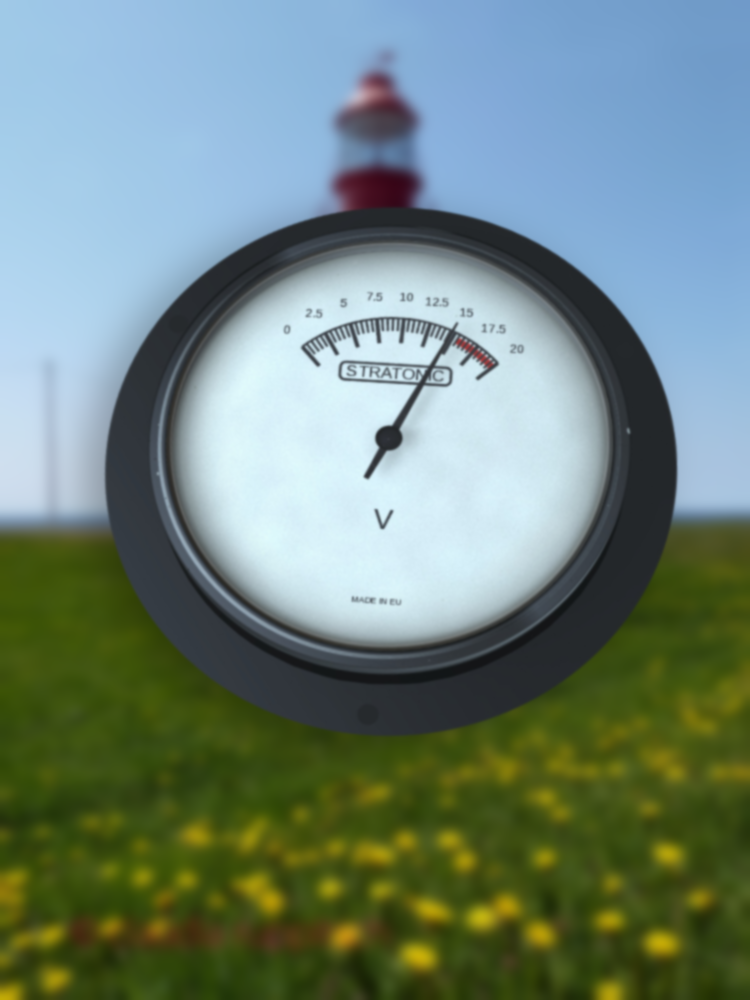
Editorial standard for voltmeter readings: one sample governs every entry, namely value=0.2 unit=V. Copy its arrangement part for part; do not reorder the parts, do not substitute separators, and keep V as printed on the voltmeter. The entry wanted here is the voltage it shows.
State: value=15 unit=V
